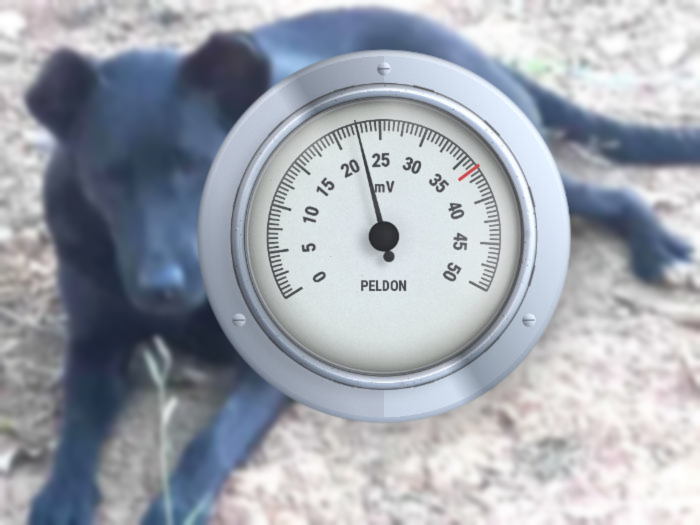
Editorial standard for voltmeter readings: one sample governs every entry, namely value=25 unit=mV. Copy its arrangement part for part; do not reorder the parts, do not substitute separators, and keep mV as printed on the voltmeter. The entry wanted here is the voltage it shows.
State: value=22.5 unit=mV
